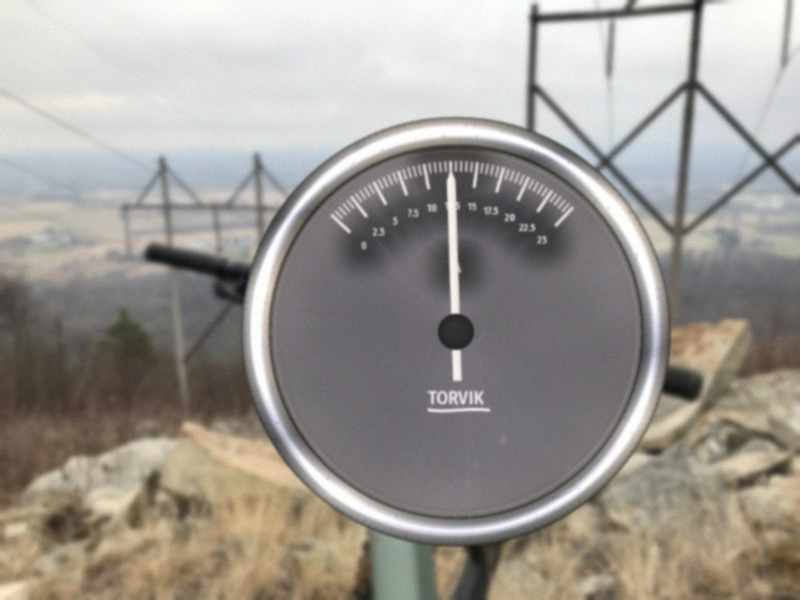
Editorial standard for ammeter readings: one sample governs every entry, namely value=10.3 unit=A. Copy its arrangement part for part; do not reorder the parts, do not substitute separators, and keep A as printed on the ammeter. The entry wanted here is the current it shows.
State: value=12.5 unit=A
